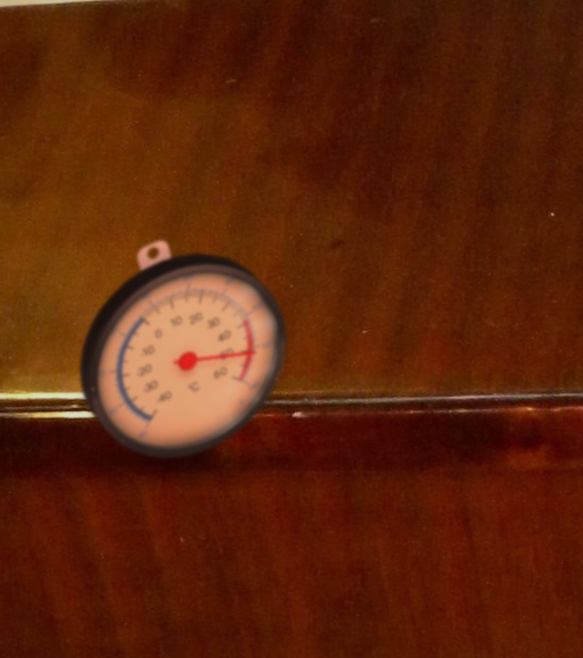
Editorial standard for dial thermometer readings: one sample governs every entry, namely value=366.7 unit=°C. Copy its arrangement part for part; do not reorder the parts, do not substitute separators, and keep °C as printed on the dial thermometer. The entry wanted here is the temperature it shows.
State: value=50 unit=°C
